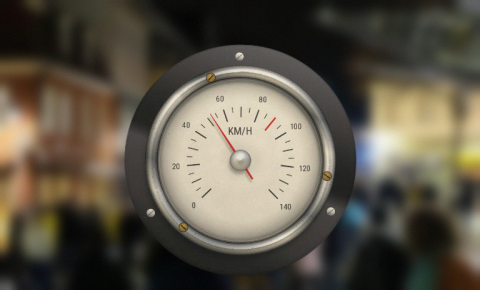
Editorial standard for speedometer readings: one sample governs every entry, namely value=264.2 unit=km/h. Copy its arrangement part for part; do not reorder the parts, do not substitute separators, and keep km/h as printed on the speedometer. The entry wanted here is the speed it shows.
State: value=52.5 unit=km/h
